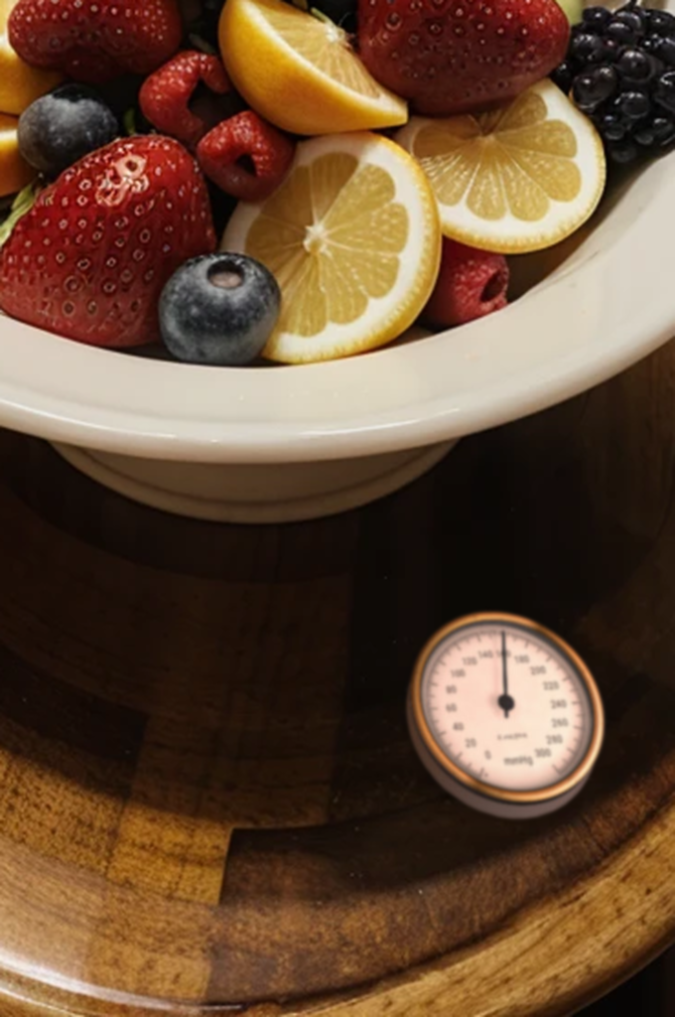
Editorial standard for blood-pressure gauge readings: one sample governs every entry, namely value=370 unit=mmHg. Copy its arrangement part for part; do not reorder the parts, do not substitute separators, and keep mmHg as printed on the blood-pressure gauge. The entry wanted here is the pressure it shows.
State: value=160 unit=mmHg
